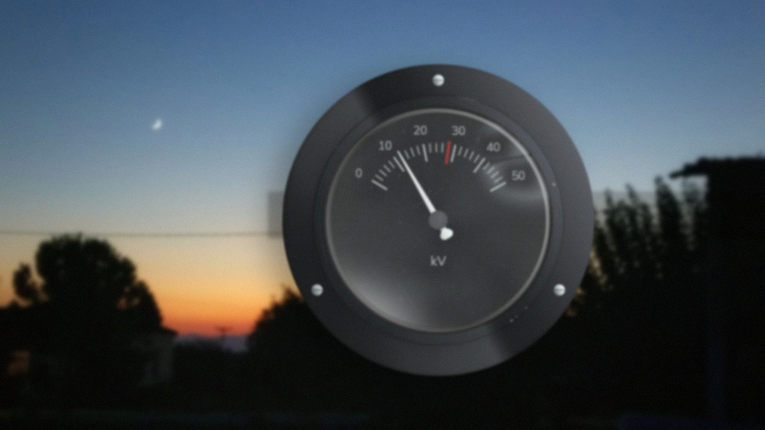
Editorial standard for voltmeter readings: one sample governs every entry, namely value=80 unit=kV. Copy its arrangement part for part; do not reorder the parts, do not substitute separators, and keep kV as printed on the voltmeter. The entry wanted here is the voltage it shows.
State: value=12 unit=kV
